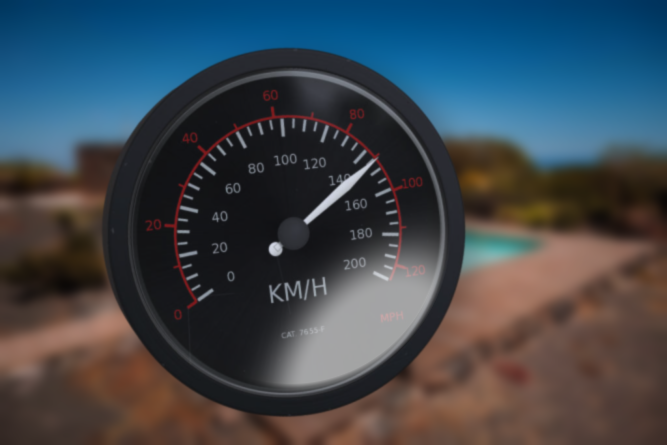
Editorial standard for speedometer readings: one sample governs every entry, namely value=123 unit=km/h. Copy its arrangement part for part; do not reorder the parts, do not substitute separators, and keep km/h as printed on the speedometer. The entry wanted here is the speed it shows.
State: value=145 unit=km/h
